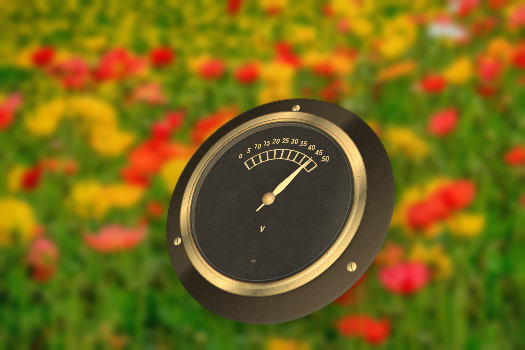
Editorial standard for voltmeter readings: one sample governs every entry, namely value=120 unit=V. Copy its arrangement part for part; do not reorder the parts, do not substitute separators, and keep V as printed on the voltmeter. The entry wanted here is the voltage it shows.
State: value=45 unit=V
